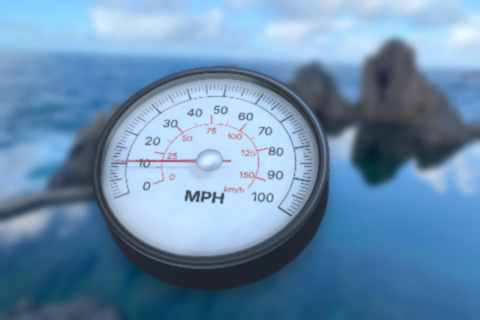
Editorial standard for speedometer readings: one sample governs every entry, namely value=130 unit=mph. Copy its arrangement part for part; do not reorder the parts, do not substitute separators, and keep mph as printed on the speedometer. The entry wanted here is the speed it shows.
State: value=10 unit=mph
